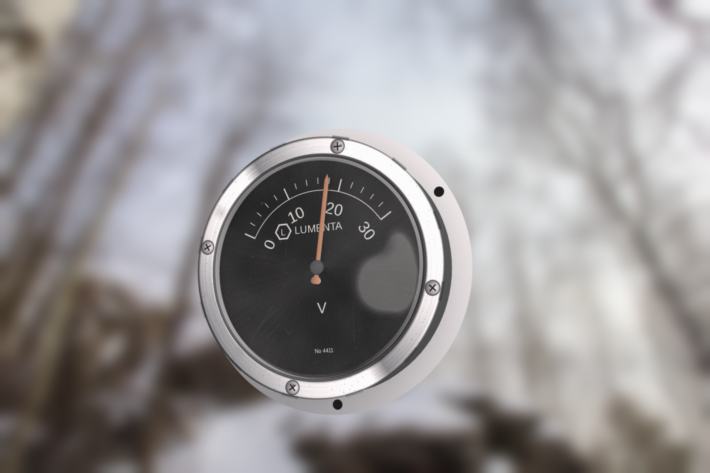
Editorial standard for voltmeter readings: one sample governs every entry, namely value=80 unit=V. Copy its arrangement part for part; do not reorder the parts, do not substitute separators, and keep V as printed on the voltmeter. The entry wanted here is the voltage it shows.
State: value=18 unit=V
